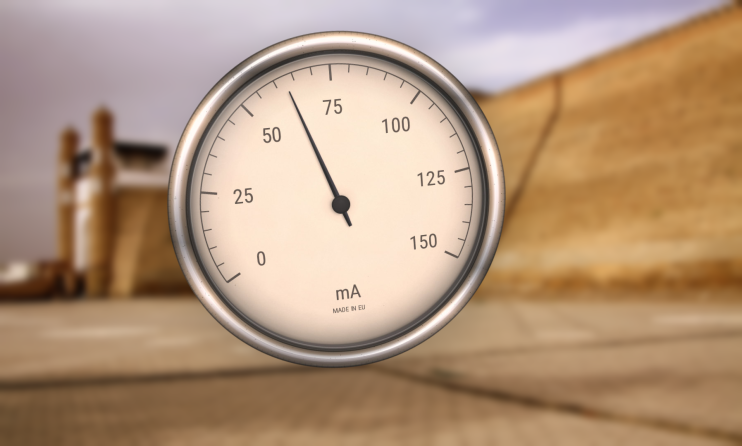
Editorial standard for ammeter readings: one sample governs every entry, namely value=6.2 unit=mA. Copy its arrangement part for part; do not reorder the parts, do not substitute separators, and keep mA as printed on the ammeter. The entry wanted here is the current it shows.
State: value=62.5 unit=mA
